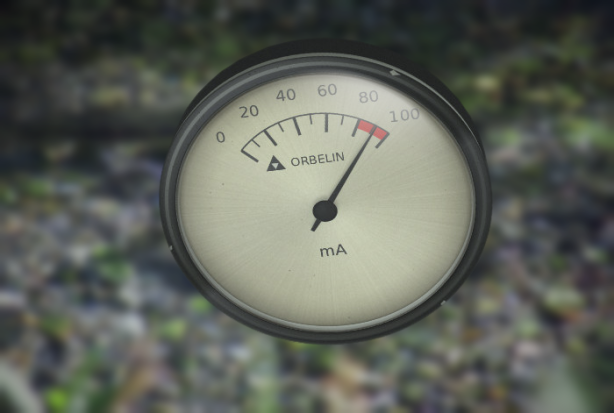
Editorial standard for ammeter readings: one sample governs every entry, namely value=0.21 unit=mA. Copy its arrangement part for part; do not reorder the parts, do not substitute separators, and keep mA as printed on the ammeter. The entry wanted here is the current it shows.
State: value=90 unit=mA
